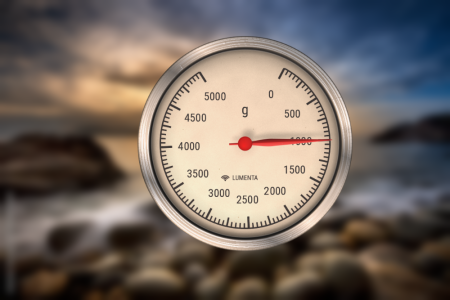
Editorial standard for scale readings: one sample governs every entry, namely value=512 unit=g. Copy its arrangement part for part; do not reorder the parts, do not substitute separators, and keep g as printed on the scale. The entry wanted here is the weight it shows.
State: value=1000 unit=g
